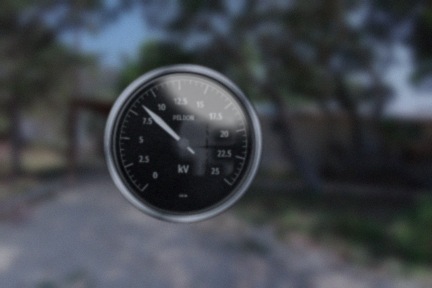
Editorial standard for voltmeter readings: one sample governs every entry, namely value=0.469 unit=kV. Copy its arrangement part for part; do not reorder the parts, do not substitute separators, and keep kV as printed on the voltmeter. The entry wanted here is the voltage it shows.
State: value=8.5 unit=kV
